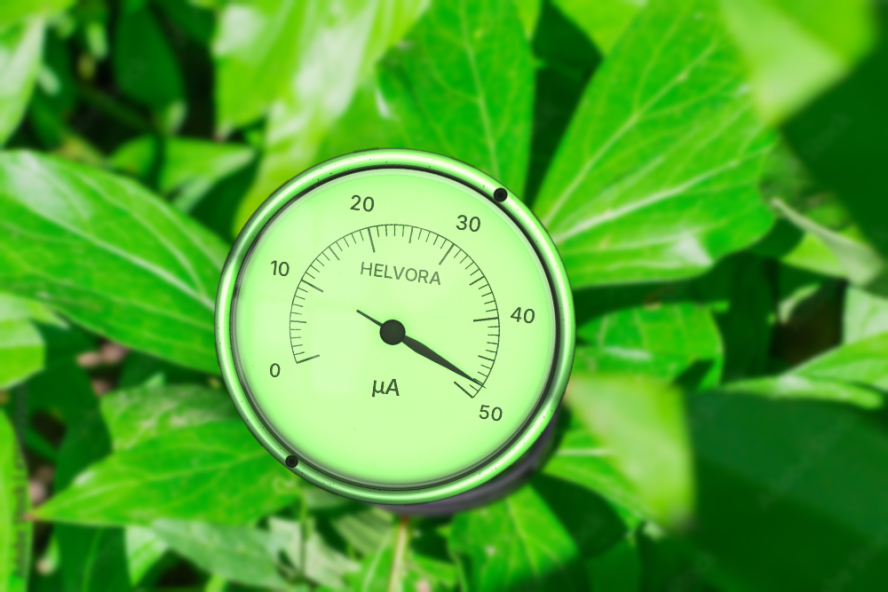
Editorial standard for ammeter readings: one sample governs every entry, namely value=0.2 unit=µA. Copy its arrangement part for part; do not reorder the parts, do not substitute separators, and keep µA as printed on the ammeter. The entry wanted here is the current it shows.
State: value=48 unit=µA
